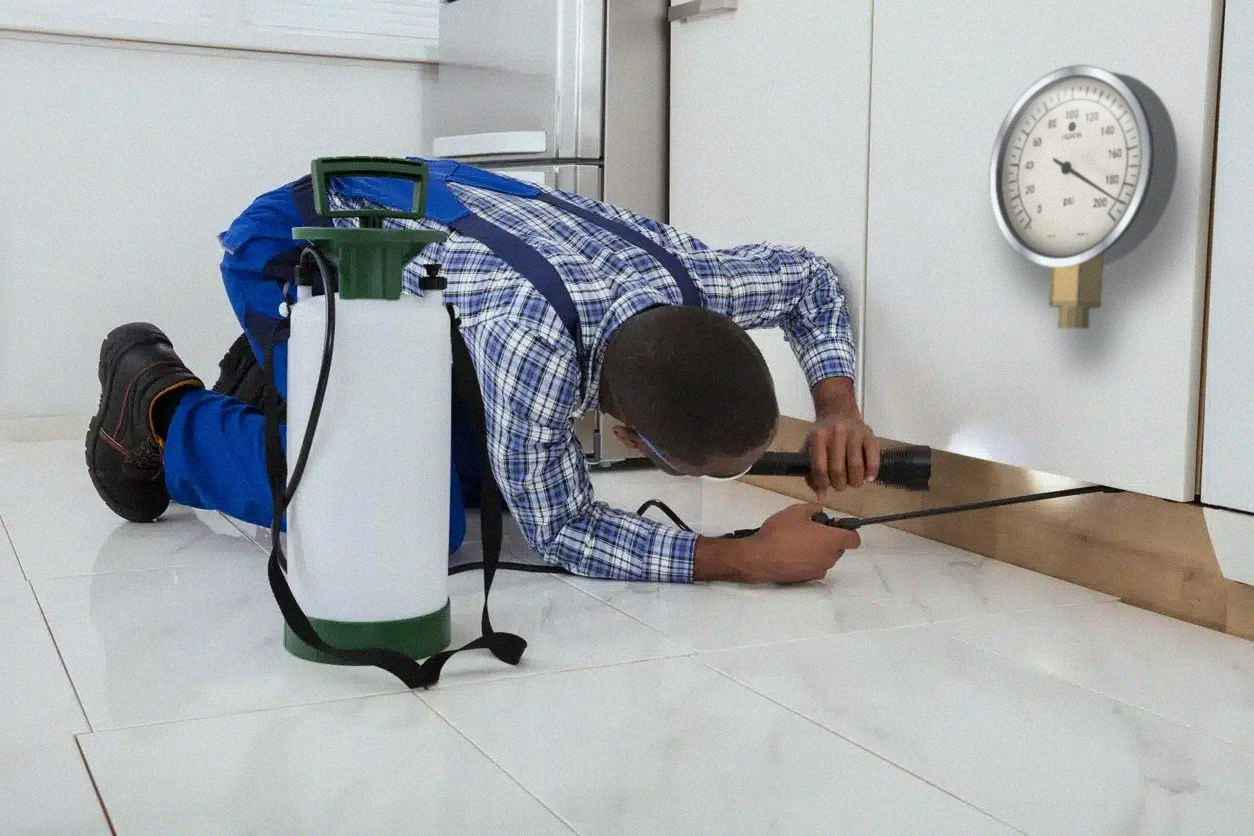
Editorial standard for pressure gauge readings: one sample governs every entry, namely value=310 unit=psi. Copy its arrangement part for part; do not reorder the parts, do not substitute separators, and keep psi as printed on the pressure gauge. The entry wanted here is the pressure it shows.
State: value=190 unit=psi
